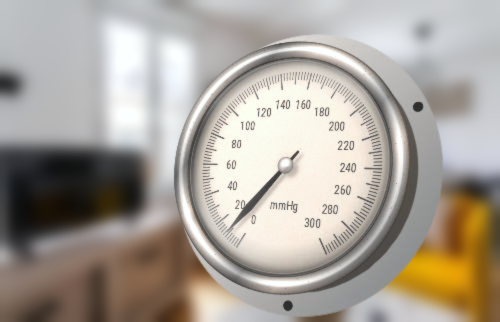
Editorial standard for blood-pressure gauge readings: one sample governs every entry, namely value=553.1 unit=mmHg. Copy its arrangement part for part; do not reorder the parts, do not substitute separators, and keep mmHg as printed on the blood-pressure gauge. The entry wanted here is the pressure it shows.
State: value=10 unit=mmHg
